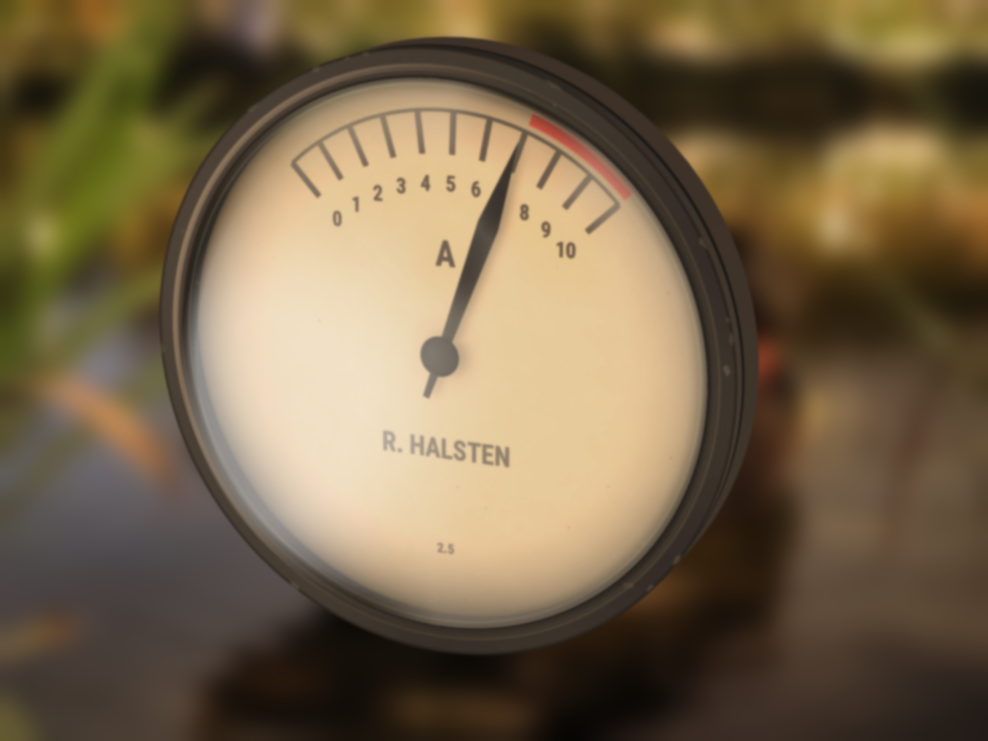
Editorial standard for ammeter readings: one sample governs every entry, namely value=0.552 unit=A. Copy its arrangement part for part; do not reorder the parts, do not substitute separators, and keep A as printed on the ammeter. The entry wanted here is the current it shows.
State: value=7 unit=A
